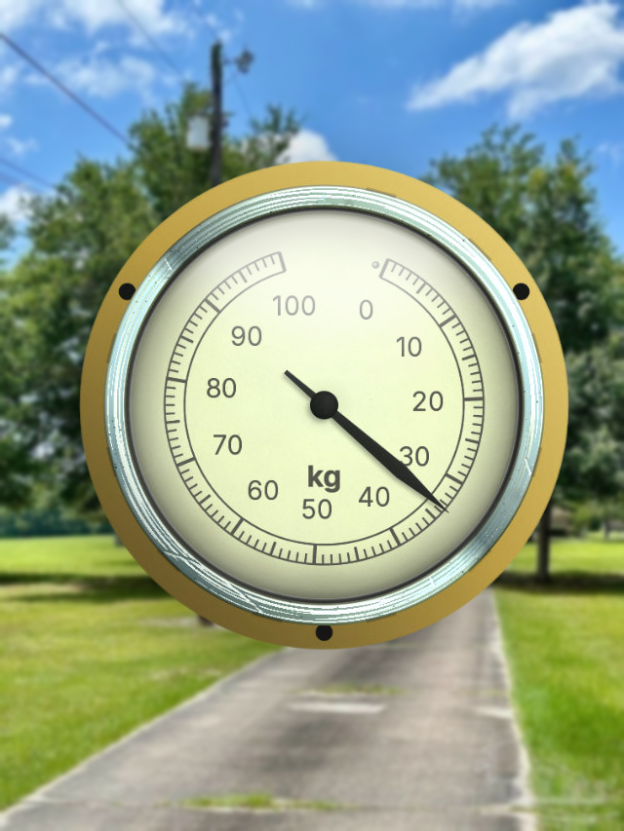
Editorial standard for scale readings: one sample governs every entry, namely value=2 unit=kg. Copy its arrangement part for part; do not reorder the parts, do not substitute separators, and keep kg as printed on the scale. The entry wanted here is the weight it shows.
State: value=33.5 unit=kg
